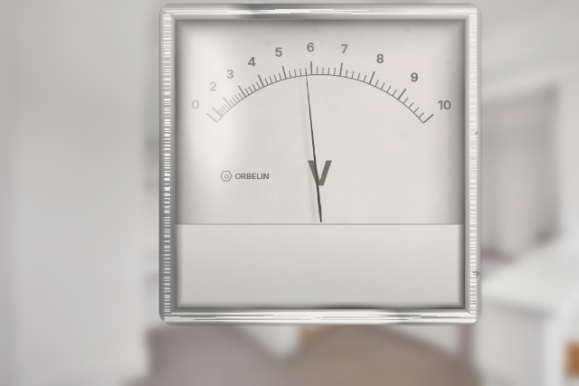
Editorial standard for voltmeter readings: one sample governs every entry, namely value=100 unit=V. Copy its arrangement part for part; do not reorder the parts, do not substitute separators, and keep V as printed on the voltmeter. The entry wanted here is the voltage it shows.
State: value=5.8 unit=V
